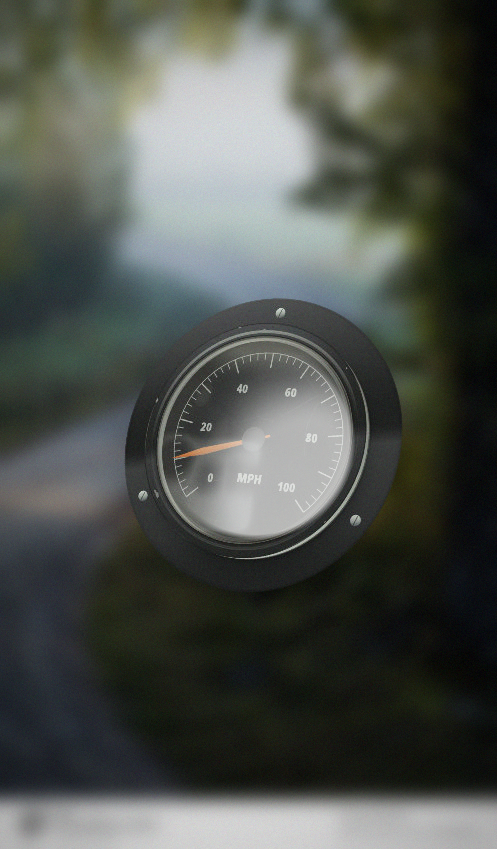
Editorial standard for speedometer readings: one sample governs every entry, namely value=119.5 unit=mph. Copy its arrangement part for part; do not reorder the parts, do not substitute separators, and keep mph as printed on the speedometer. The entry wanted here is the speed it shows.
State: value=10 unit=mph
